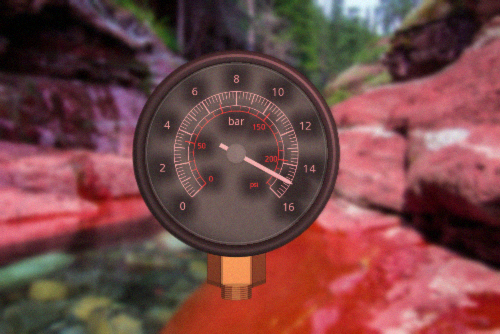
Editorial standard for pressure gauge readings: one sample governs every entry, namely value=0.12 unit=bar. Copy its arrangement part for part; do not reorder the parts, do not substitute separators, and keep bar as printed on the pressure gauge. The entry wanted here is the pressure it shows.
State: value=15 unit=bar
